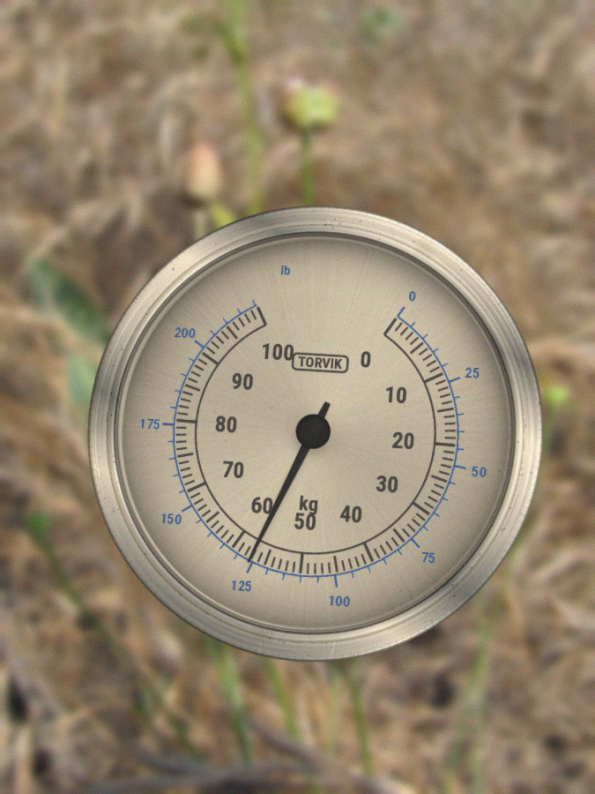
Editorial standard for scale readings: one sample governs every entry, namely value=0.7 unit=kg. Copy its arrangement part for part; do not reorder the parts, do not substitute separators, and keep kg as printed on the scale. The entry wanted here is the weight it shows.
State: value=57 unit=kg
